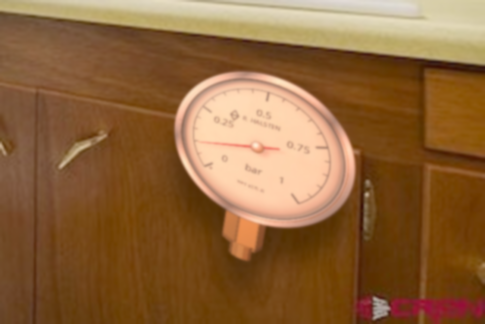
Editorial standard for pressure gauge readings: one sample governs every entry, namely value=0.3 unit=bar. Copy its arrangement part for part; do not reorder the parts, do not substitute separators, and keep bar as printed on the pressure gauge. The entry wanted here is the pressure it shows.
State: value=0.1 unit=bar
